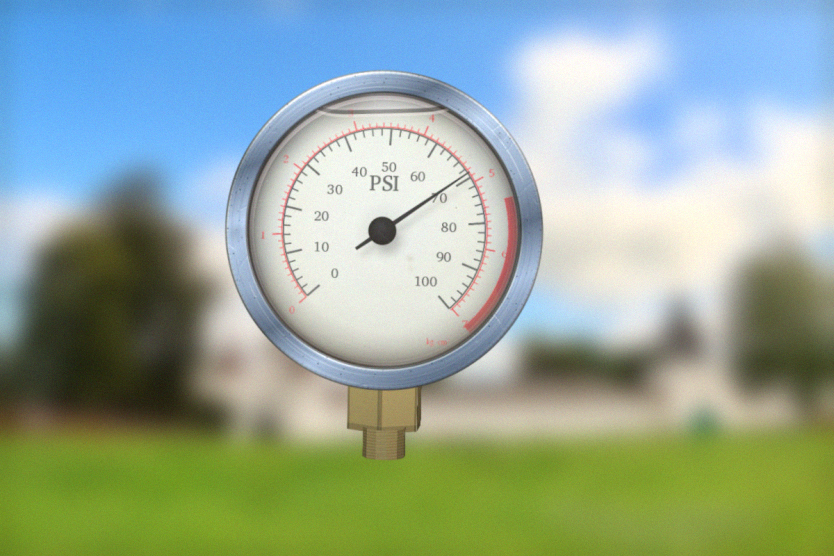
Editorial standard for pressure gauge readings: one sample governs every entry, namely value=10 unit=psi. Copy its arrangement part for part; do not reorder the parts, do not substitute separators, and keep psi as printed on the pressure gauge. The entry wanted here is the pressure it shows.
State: value=69 unit=psi
